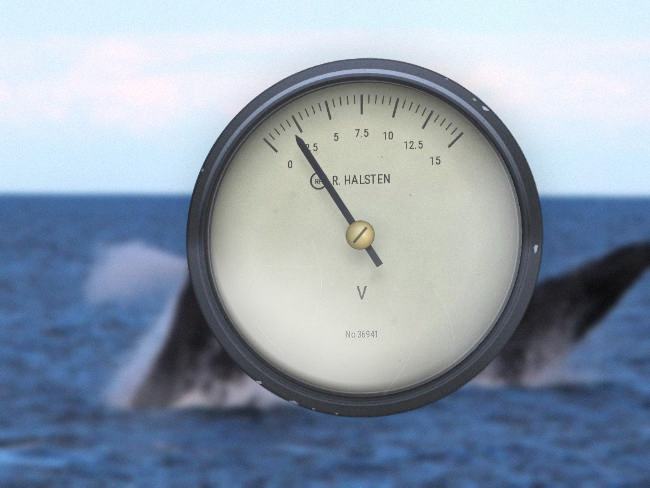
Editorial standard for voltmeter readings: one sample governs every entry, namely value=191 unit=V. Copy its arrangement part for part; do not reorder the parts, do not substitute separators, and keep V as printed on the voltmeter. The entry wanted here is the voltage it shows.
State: value=2 unit=V
